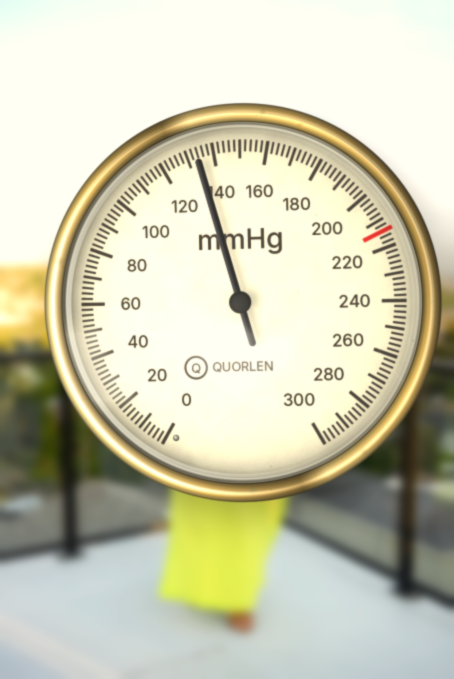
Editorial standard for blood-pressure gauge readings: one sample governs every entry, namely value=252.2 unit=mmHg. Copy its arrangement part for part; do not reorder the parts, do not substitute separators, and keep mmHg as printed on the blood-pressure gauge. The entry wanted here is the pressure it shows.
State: value=134 unit=mmHg
